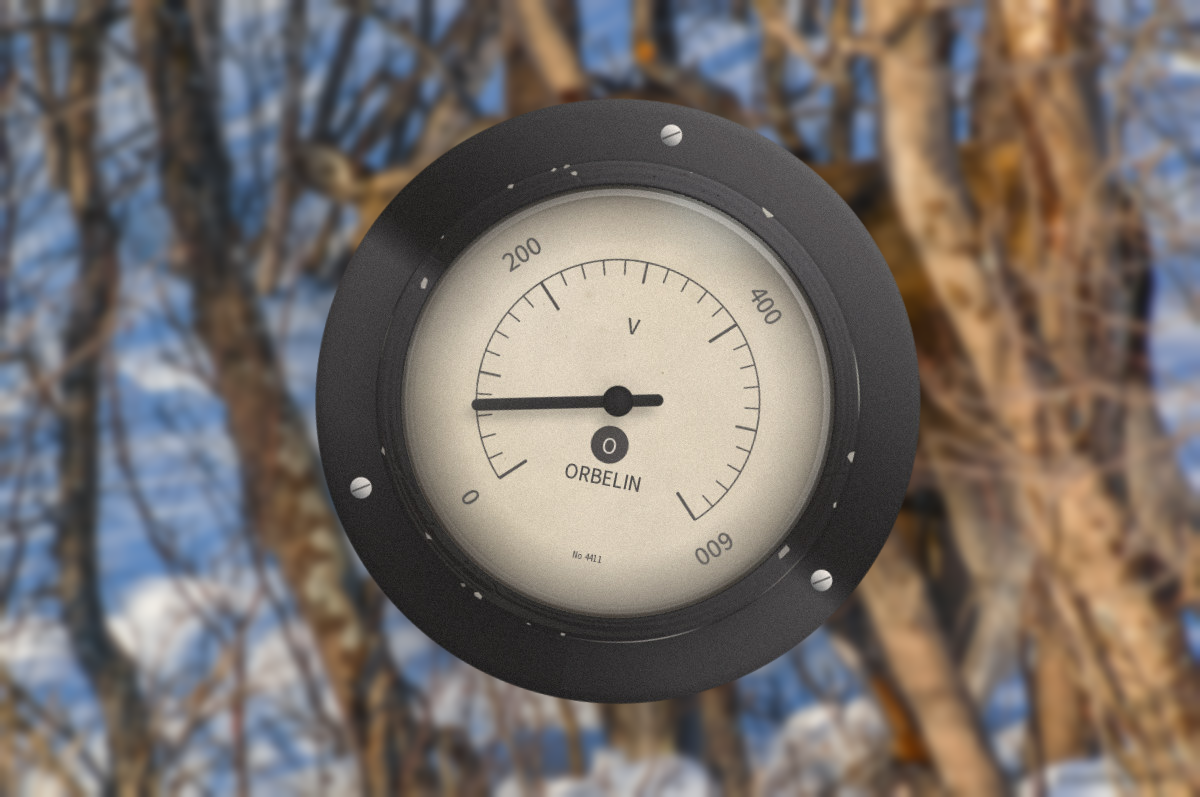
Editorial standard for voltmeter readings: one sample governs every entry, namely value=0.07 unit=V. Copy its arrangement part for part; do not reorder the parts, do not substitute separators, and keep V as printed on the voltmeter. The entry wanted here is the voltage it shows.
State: value=70 unit=V
